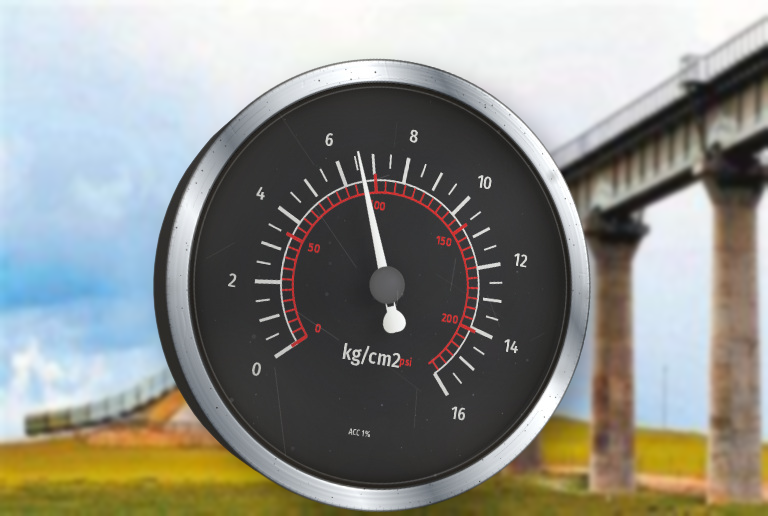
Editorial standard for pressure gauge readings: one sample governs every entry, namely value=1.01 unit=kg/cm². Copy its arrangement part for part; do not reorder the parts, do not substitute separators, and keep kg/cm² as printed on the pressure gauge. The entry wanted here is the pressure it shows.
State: value=6.5 unit=kg/cm²
